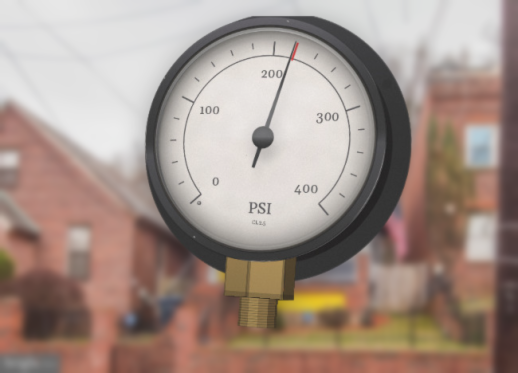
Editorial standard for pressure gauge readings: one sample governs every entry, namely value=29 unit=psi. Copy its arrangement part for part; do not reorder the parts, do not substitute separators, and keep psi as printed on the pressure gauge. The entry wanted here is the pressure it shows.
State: value=220 unit=psi
